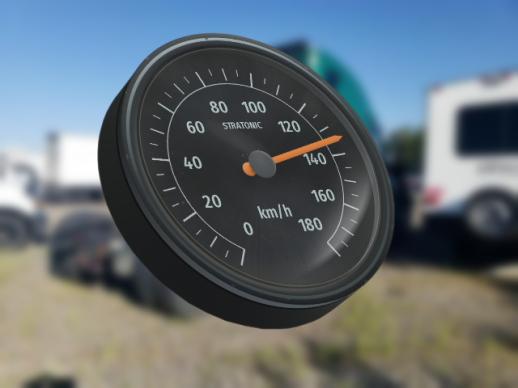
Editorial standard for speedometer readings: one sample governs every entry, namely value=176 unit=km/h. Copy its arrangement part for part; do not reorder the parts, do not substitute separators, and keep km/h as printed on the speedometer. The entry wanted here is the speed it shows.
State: value=135 unit=km/h
